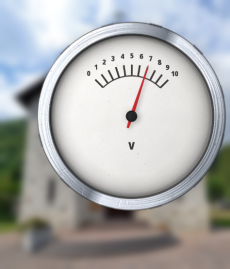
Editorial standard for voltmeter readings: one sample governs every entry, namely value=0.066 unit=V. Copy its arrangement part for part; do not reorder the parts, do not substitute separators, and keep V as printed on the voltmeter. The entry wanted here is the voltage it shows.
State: value=7 unit=V
